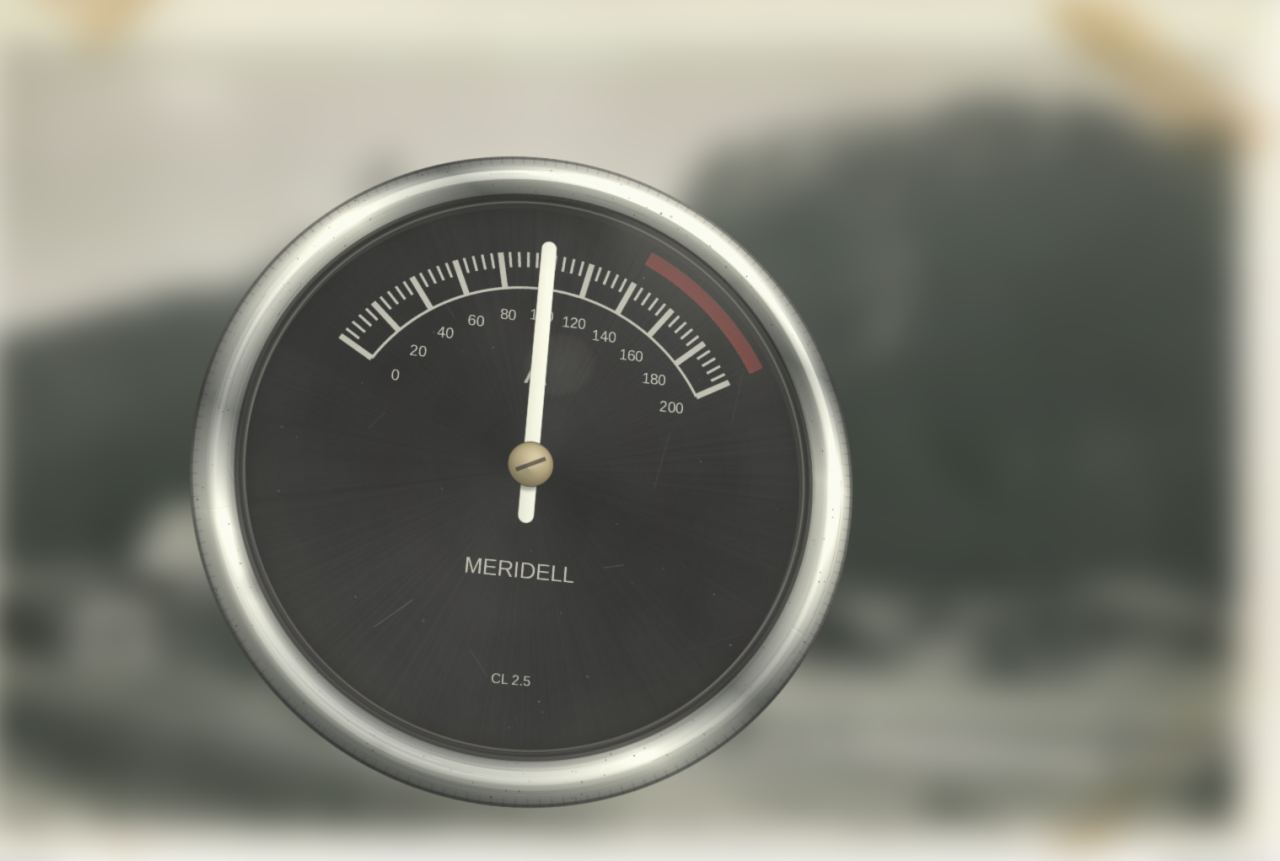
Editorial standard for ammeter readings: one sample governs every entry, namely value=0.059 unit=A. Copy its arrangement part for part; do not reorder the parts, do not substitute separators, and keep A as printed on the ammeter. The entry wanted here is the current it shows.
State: value=100 unit=A
